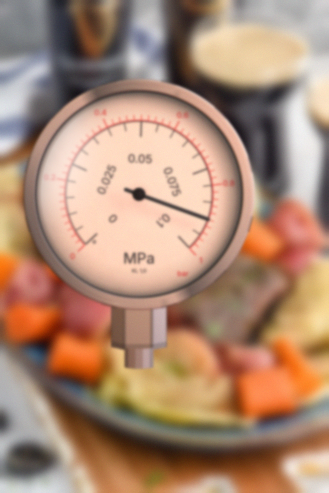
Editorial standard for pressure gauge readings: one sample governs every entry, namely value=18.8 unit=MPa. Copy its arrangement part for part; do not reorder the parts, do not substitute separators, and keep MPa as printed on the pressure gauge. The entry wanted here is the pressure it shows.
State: value=0.09 unit=MPa
